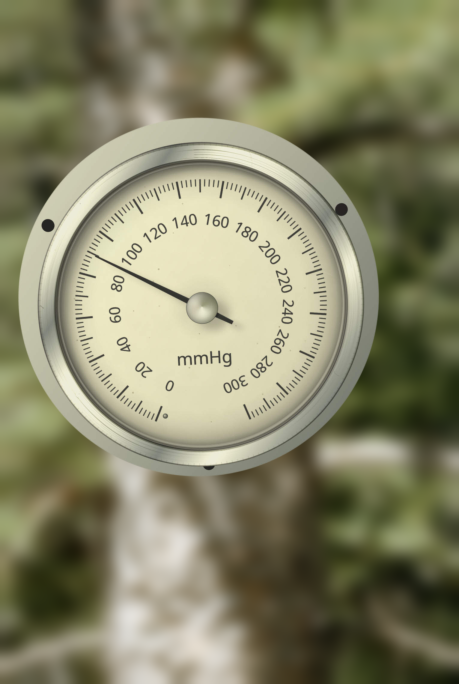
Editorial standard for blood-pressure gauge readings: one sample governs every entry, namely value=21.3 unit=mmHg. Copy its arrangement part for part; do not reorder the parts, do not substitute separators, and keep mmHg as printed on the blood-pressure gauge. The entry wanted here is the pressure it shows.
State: value=90 unit=mmHg
